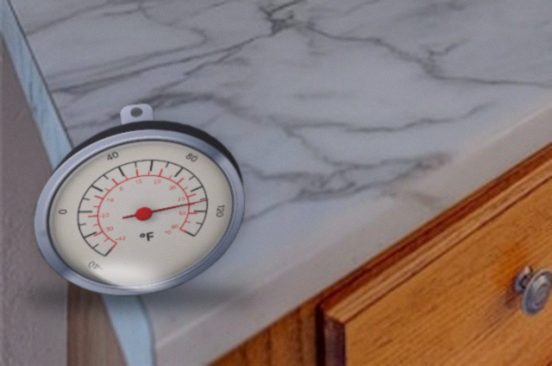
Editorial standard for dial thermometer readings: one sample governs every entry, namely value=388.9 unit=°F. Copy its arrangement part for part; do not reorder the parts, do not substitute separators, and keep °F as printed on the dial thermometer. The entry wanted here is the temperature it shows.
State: value=110 unit=°F
